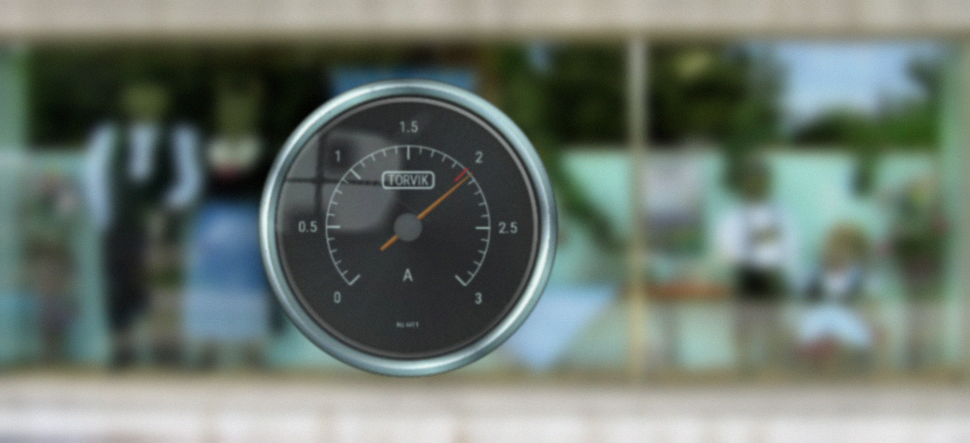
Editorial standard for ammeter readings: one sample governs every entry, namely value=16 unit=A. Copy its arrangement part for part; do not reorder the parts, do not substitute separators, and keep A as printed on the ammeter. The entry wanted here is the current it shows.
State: value=2.05 unit=A
